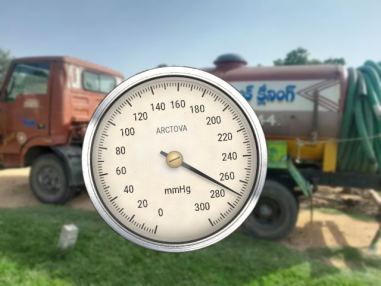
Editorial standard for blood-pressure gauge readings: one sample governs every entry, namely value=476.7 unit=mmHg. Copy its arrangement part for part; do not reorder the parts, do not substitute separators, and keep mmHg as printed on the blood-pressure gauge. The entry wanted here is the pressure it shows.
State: value=270 unit=mmHg
